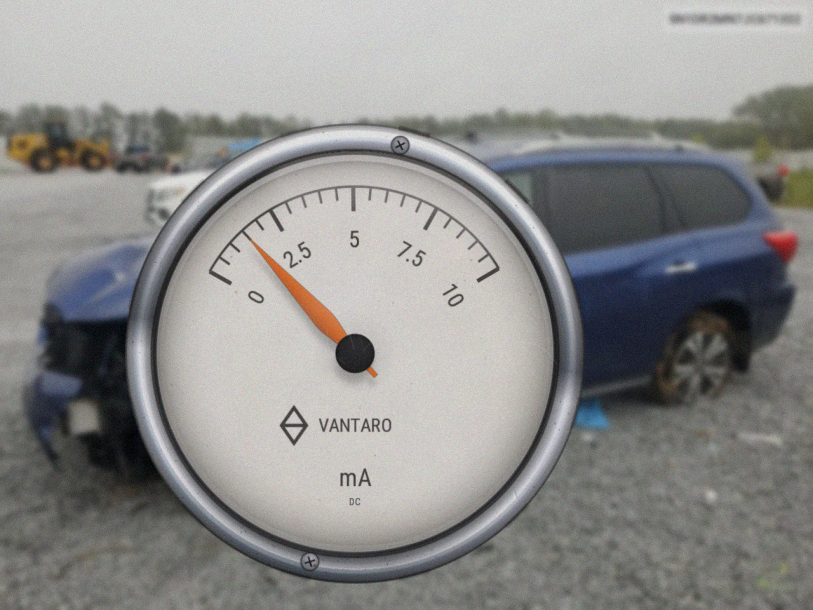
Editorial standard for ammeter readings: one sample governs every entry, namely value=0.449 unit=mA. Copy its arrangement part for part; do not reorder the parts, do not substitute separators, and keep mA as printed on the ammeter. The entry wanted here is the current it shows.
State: value=1.5 unit=mA
